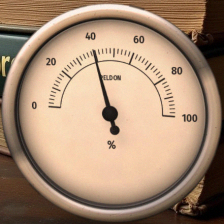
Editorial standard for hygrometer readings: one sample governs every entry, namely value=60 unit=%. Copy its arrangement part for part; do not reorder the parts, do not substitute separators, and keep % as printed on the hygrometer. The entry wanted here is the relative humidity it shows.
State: value=40 unit=%
